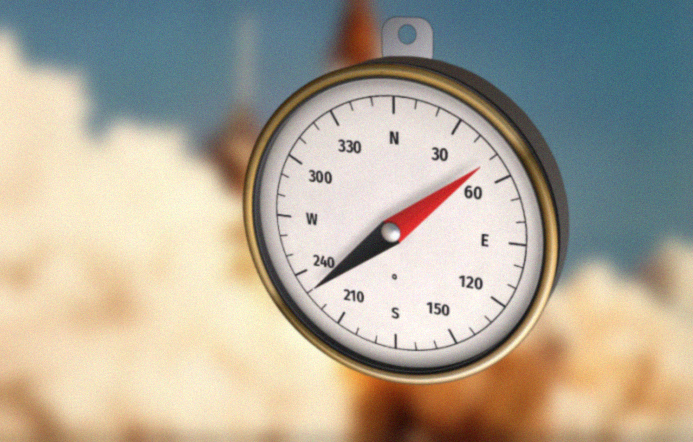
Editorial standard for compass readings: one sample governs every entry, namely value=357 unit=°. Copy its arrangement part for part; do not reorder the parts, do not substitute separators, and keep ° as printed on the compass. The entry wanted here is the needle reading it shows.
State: value=50 unit=°
